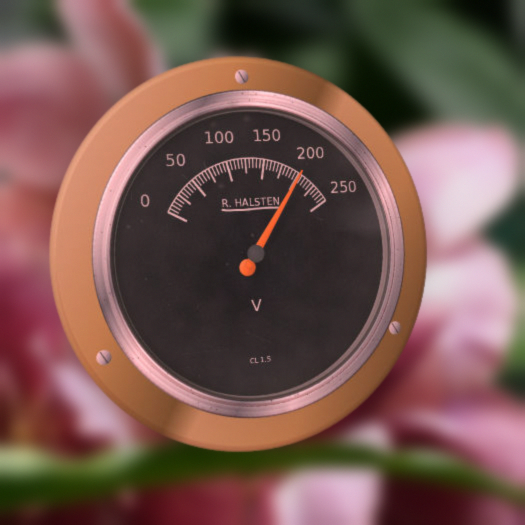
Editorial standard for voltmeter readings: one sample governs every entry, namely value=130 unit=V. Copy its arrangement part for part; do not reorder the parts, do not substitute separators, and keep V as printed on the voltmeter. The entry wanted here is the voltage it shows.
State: value=200 unit=V
